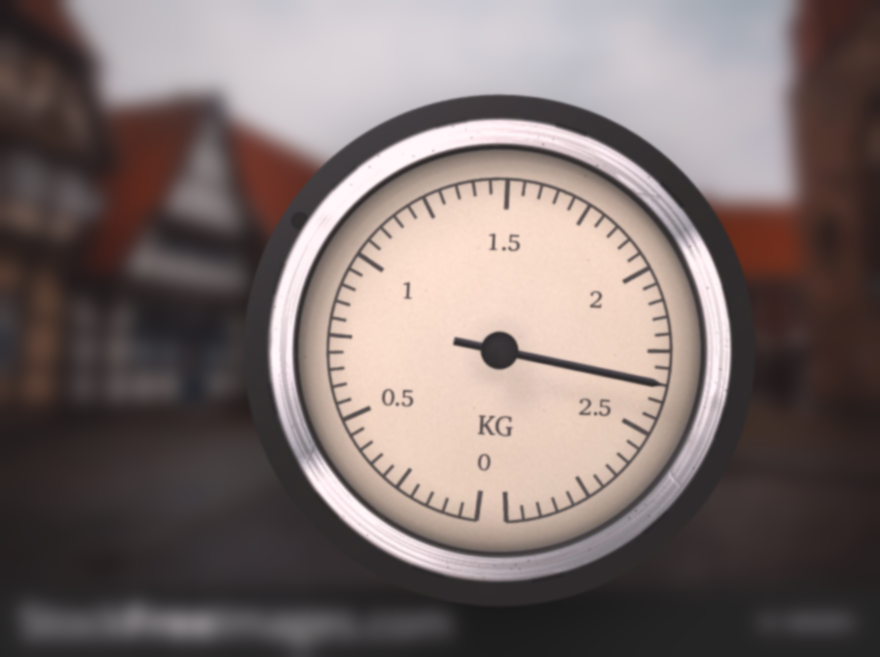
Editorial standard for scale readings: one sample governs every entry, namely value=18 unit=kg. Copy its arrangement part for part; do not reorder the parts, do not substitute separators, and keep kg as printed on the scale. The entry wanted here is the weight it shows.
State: value=2.35 unit=kg
